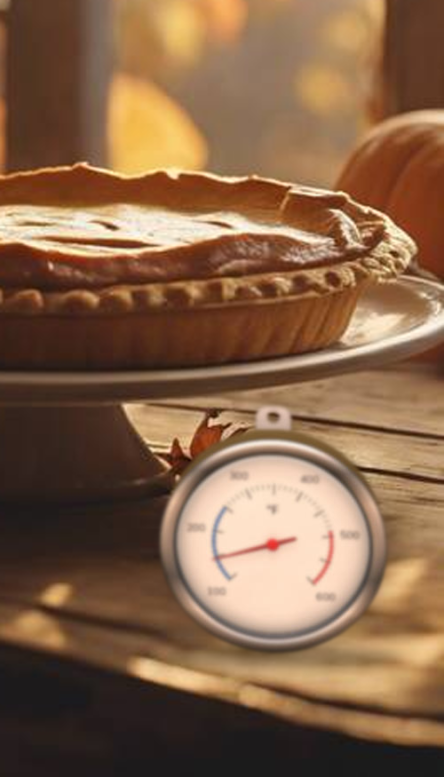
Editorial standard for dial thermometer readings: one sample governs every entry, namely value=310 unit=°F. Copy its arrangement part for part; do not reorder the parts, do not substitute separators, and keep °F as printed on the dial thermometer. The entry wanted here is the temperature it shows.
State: value=150 unit=°F
